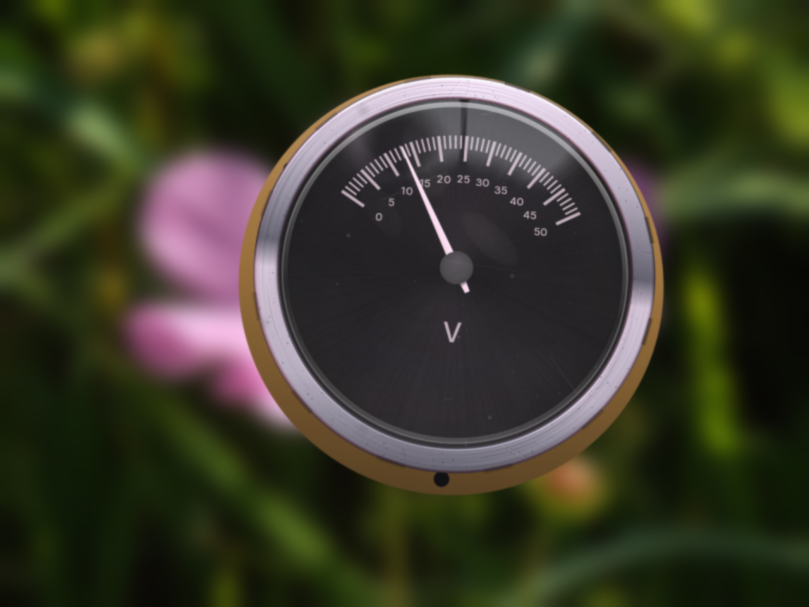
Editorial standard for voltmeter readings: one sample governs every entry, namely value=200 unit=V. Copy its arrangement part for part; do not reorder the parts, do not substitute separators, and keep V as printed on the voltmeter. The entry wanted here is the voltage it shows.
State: value=13 unit=V
